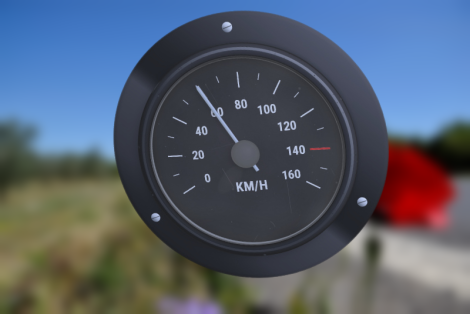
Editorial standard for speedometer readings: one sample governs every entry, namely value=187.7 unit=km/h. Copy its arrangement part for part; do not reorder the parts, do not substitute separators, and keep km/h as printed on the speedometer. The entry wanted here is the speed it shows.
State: value=60 unit=km/h
